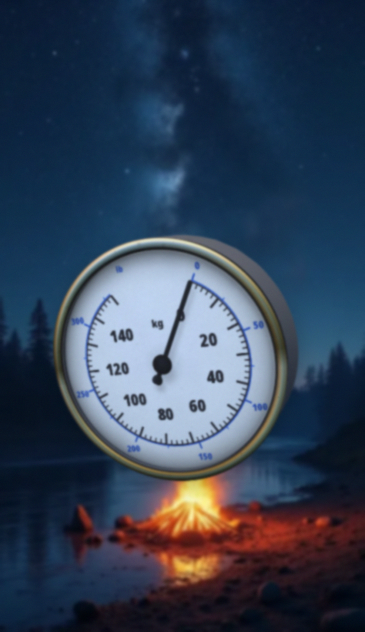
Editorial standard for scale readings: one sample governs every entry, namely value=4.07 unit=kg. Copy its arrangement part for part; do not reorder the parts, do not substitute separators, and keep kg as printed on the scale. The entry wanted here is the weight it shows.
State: value=0 unit=kg
